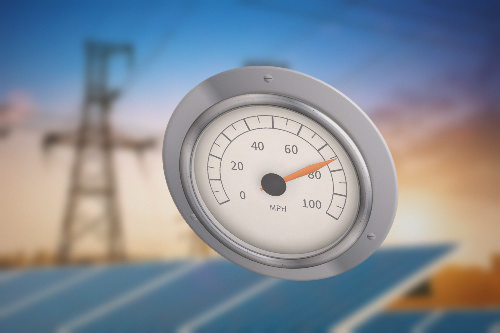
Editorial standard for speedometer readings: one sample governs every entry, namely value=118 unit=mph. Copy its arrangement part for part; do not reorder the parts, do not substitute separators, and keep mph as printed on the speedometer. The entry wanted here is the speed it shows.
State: value=75 unit=mph
